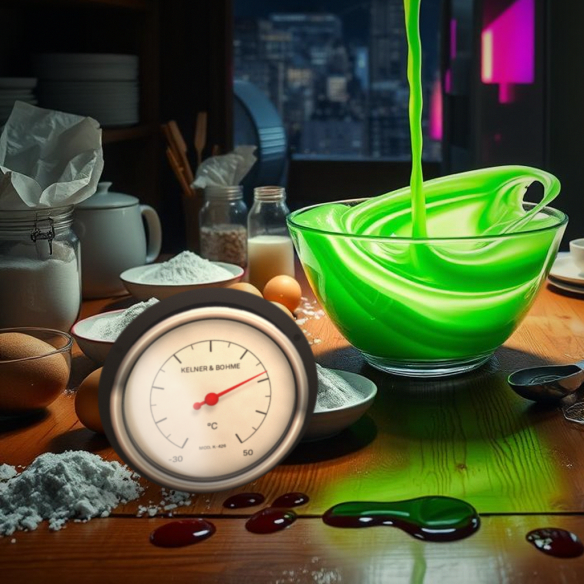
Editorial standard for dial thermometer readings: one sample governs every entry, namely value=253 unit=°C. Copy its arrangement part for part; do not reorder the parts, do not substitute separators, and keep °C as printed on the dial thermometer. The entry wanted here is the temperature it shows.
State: value=27.5 unit=°C
